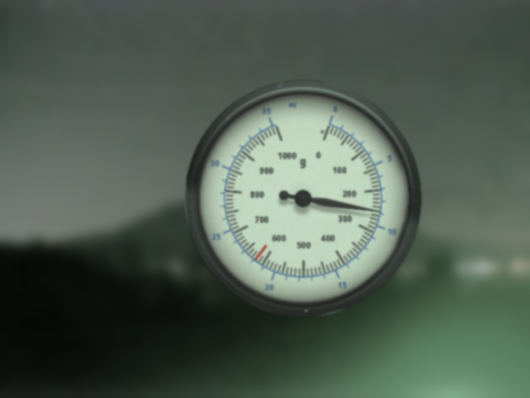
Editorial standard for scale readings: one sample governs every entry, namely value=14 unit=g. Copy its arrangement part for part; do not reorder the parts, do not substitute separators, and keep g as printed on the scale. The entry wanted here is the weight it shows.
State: value=250 unit=g
